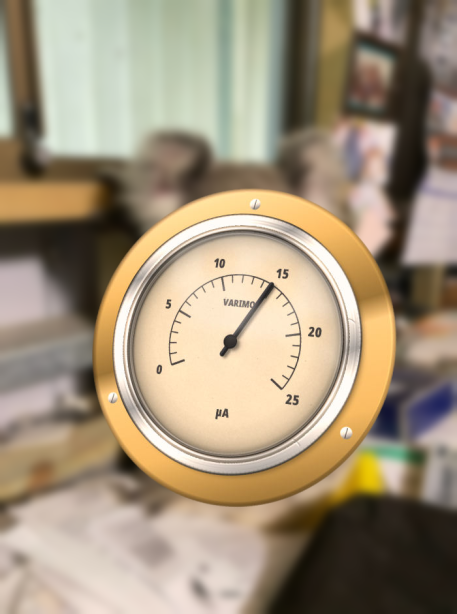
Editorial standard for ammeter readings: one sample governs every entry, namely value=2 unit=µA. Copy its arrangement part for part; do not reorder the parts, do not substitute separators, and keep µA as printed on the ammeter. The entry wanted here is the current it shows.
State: value=15 unit=µA
